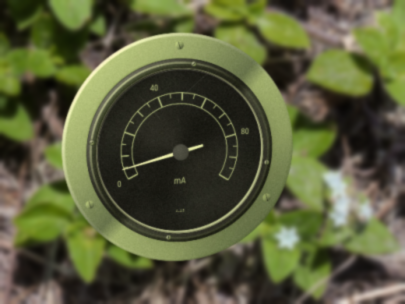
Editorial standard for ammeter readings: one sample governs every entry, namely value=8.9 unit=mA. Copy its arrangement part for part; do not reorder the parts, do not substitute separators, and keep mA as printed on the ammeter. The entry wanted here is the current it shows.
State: value=5 unit=mA
